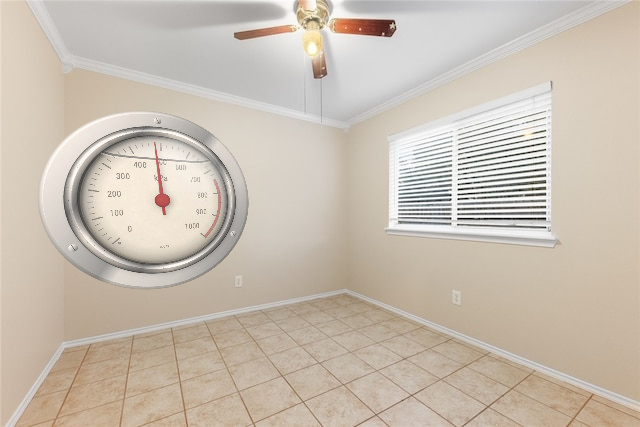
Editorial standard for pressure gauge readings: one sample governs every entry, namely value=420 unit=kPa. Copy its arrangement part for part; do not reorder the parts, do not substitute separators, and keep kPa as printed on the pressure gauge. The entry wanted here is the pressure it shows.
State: value=480 unit=kPa
